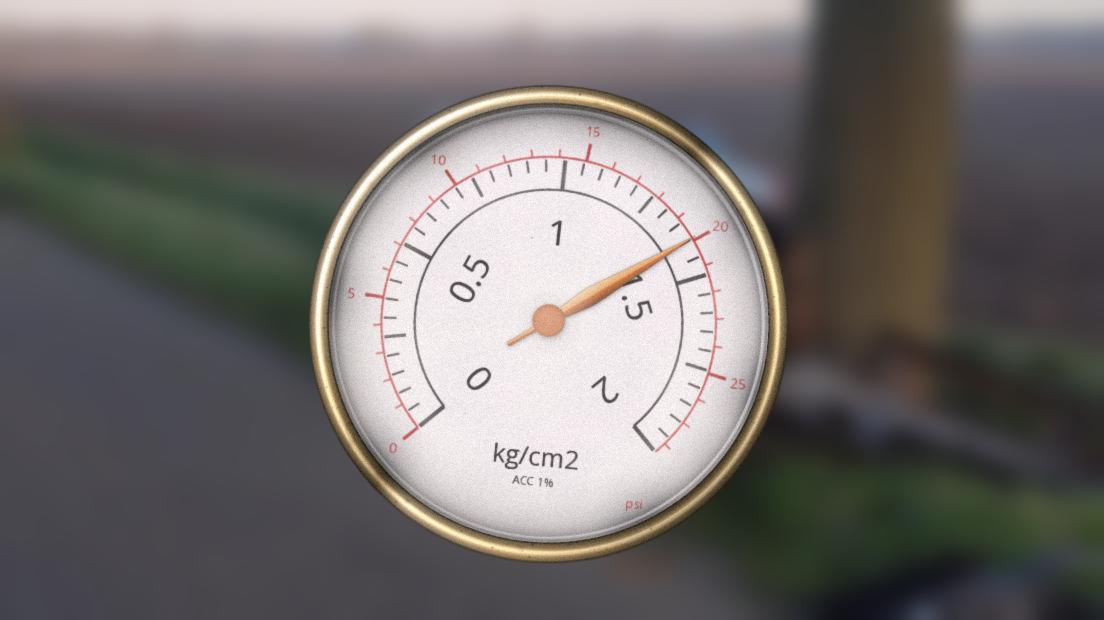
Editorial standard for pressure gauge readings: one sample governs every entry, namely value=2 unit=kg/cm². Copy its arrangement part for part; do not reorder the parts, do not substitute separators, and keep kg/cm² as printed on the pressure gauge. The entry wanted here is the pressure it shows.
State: value=1.4 unit=kg/cm²
